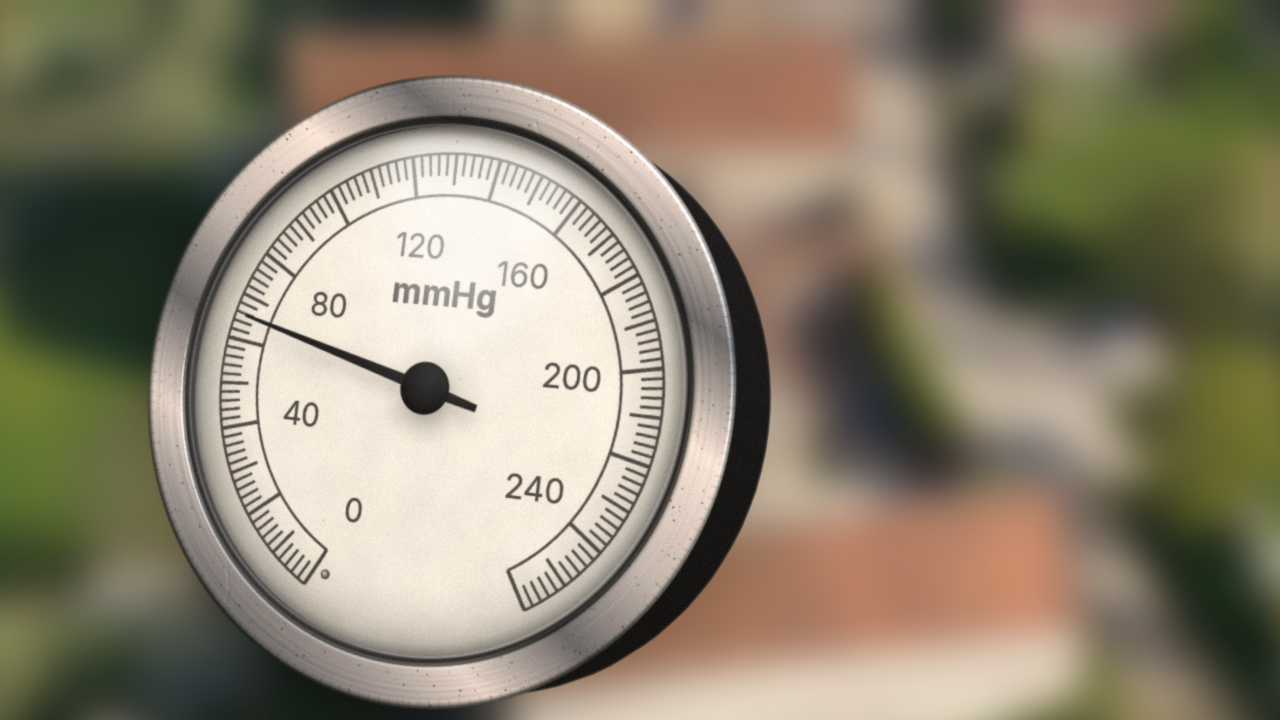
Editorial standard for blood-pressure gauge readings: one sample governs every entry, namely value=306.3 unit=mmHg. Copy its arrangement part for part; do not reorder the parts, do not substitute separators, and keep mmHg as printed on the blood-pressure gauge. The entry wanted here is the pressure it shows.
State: value=66 unit=mmHg
